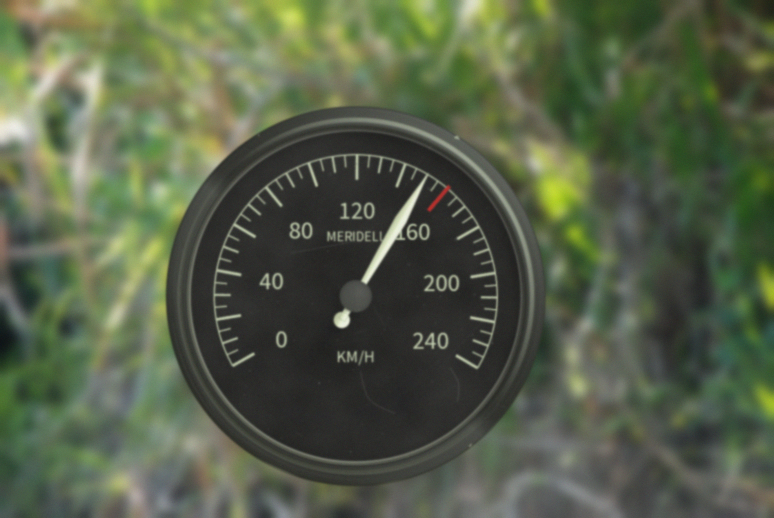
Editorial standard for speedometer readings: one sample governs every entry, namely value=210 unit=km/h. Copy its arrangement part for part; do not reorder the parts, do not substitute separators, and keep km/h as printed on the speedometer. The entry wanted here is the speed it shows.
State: value=150 unit=km/h
